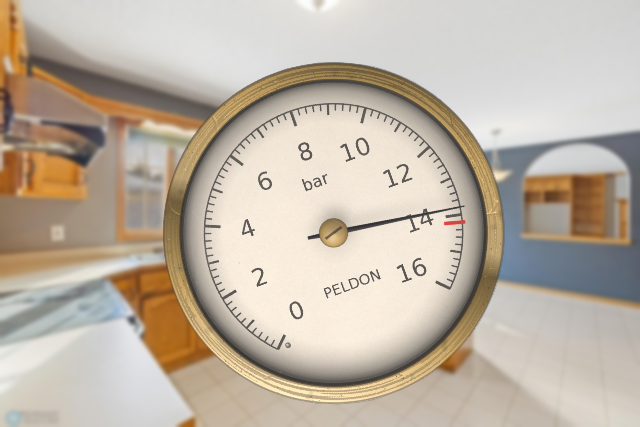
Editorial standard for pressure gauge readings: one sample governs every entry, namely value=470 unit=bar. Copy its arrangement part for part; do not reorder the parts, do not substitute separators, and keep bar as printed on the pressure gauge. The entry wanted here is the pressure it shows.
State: value=13.8 unit=bar
